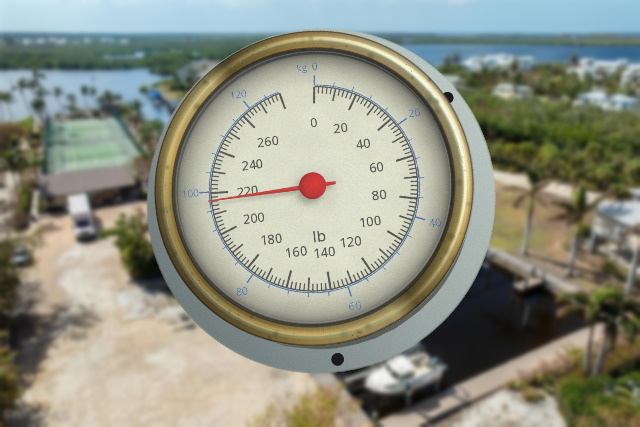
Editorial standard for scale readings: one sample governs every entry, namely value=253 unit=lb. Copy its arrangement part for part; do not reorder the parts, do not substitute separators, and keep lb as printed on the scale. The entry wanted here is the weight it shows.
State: value=216 unit=lb
